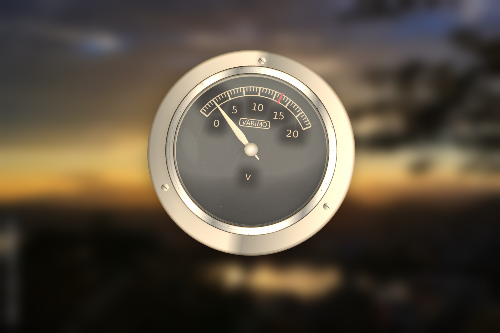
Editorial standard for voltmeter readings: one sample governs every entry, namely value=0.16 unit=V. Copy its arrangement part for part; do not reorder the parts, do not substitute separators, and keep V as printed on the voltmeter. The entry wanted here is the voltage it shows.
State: value=2.5 unit=V
